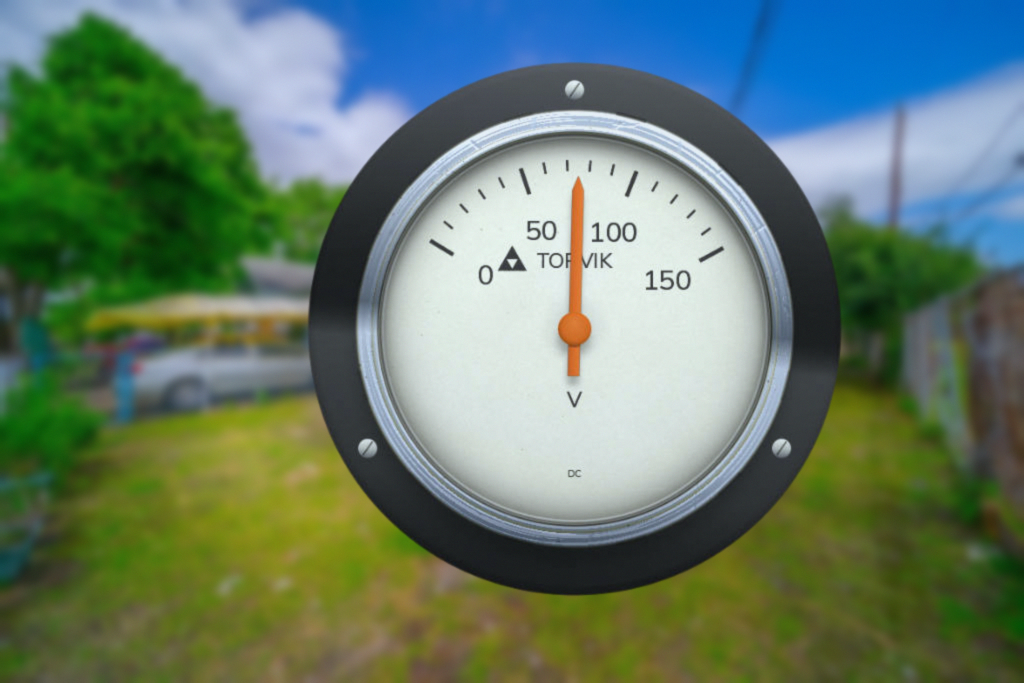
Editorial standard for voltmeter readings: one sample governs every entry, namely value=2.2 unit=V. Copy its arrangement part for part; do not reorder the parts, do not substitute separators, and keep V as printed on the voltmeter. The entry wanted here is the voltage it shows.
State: value=75 unit=V
